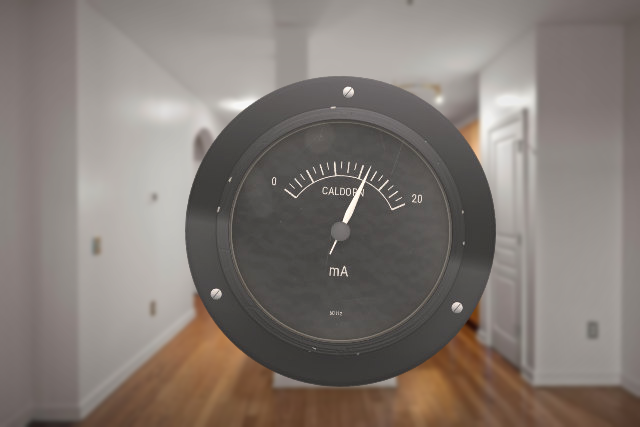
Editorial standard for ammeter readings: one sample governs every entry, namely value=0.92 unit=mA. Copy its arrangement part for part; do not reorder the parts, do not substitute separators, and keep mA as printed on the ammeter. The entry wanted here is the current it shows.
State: value=13 unit=mA
